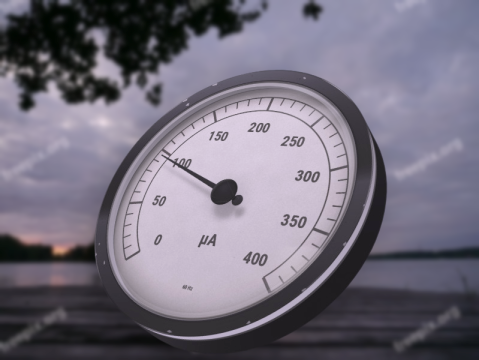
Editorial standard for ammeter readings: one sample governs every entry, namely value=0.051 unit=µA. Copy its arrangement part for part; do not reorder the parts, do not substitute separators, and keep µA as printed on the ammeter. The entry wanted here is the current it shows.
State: value=95 unit=µA
